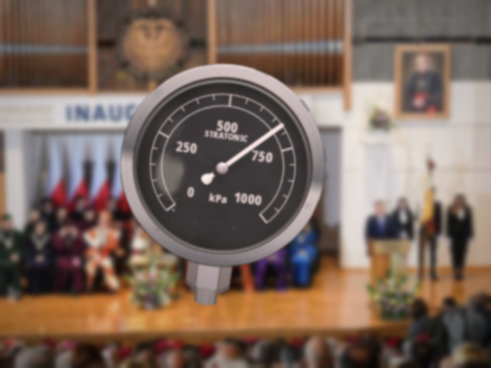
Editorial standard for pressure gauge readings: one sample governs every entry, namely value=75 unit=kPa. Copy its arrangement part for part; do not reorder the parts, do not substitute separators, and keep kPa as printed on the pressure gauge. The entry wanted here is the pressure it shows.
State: value=675 unit=kPa
